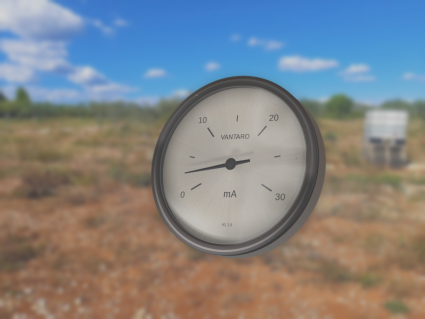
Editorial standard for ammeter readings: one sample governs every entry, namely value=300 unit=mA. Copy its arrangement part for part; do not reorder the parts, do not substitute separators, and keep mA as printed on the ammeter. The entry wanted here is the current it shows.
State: value=2.5 unit=mA
